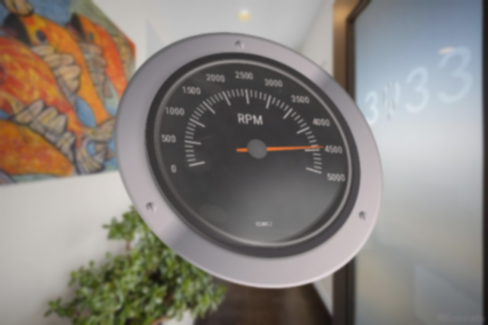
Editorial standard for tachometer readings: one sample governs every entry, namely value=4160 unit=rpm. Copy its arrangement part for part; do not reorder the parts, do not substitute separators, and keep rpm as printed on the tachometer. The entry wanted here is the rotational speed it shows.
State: value=4500 unit=rpm
